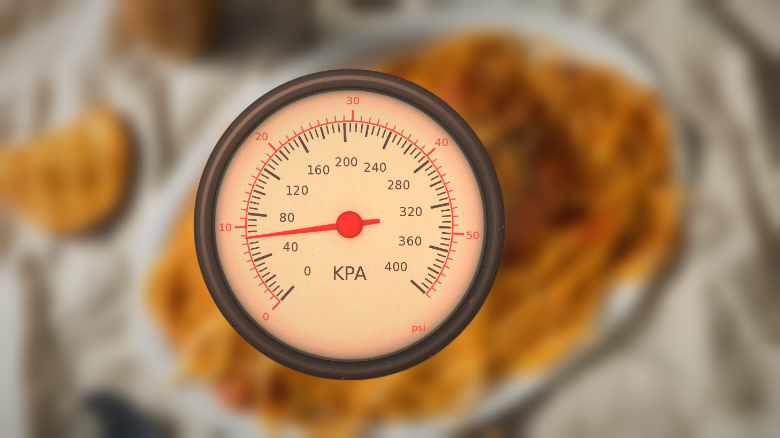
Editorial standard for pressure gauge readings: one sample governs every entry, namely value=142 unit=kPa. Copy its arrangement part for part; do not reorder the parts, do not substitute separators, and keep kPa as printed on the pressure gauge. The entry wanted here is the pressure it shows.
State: value=60 unit=kPa
